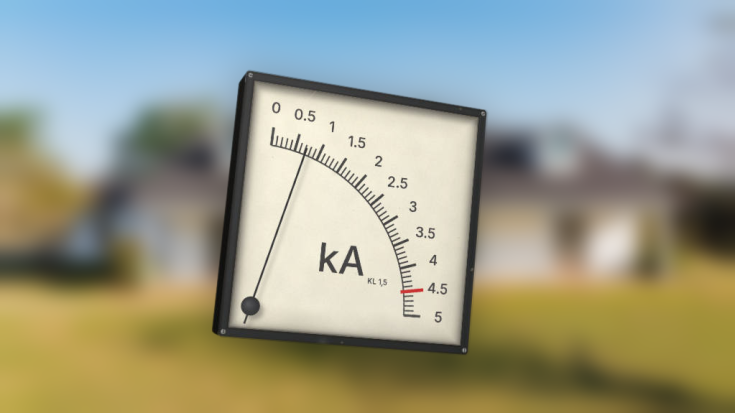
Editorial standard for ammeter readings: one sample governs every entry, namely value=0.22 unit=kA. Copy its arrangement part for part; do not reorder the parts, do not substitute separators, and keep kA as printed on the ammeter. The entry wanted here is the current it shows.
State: value=0.7 unit=kA
